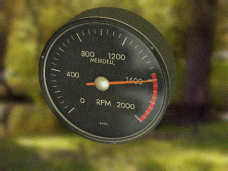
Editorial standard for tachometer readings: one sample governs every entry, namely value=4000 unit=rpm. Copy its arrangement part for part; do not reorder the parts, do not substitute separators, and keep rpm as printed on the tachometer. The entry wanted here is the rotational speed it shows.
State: value=1600 unit=rpm
